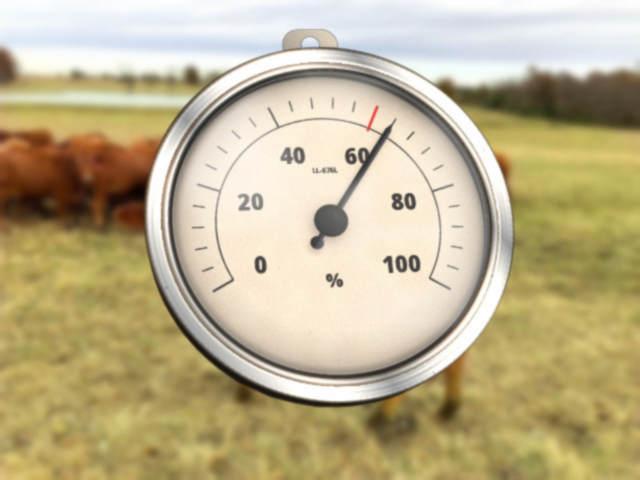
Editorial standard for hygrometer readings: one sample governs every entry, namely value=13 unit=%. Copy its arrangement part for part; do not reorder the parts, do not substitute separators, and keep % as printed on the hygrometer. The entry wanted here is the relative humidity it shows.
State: value=64 unit=%
